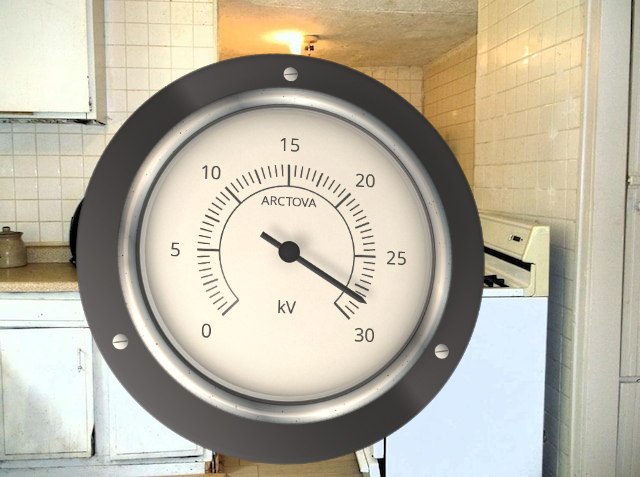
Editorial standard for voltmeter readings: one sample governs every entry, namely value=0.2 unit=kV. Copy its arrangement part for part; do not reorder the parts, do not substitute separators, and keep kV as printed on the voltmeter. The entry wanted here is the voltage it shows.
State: value=28.5 unit=kV
